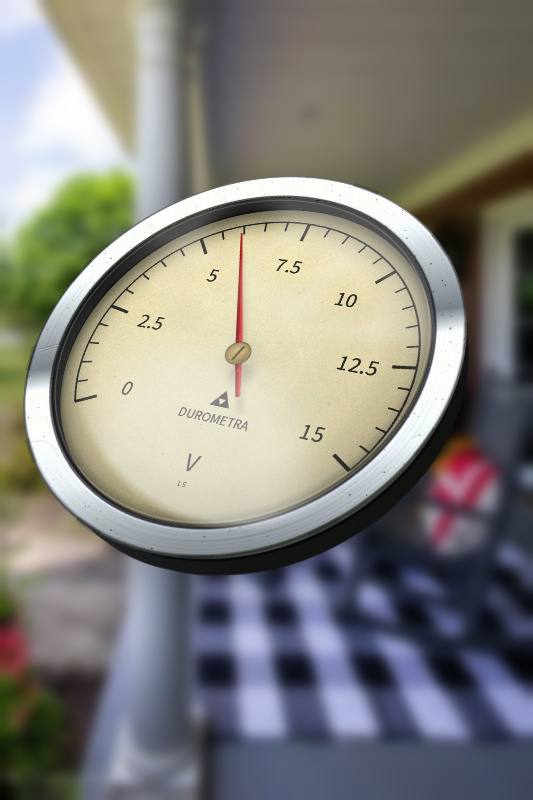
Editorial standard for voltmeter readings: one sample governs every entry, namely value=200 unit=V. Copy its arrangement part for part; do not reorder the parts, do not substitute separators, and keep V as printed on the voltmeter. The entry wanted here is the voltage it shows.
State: value=6 unit=V
